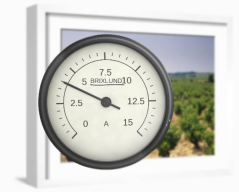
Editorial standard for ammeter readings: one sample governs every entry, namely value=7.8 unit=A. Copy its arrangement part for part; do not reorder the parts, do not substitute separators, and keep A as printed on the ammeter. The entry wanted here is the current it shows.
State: value=4 unit=A
